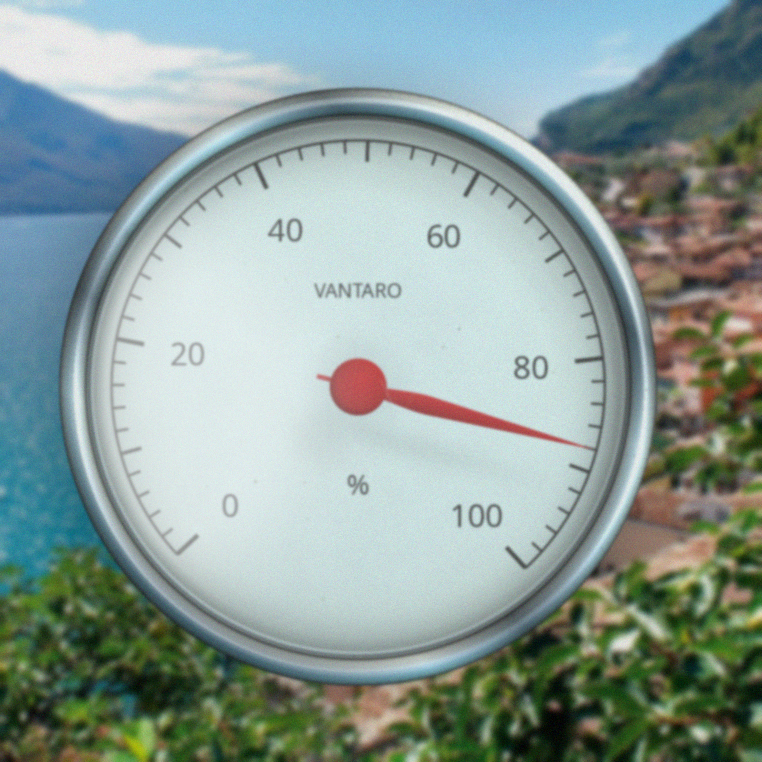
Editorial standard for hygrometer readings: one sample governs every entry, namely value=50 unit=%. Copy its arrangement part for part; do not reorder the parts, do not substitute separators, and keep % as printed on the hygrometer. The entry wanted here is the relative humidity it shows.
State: value=88 unit=%
